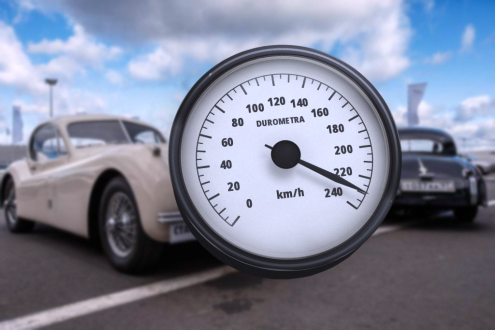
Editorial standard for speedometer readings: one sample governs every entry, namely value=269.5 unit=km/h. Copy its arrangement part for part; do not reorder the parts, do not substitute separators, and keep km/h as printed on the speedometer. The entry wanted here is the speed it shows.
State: value=230 unit=km/h
